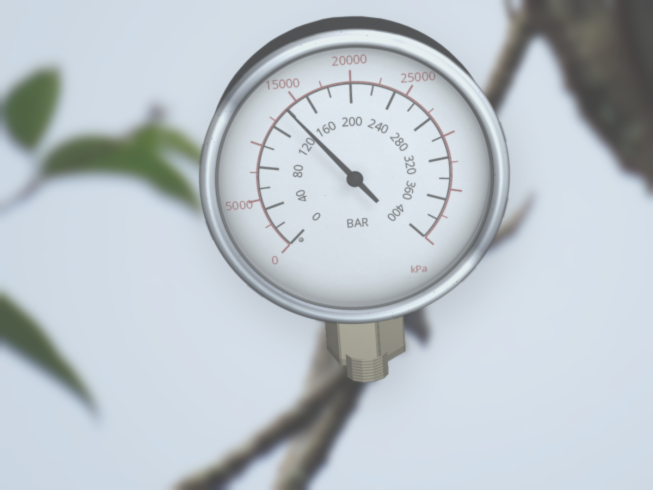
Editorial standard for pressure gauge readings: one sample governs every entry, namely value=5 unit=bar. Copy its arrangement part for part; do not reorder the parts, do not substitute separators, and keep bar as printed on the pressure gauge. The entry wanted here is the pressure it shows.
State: value=140 unit=bar
